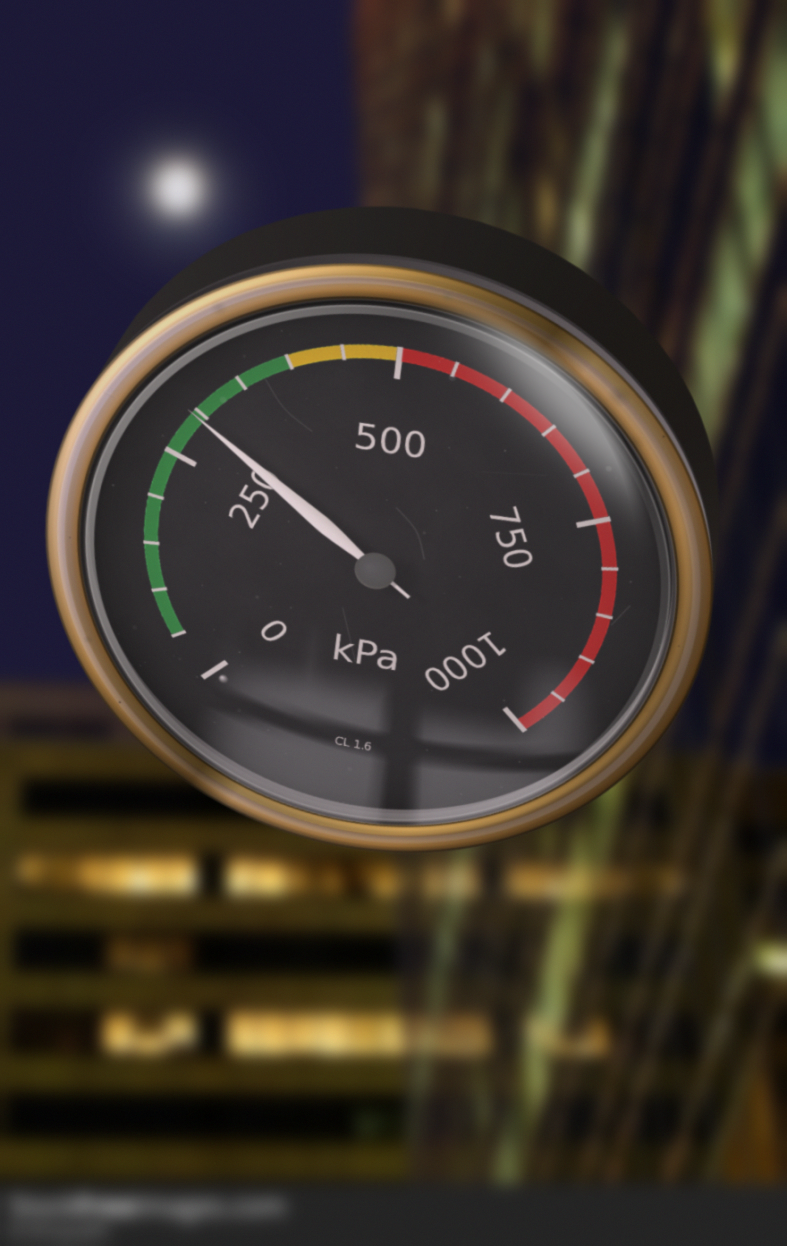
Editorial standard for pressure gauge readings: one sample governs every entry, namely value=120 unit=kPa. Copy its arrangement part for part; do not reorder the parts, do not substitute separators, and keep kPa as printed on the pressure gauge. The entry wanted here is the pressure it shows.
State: value=300 unit=kPa
